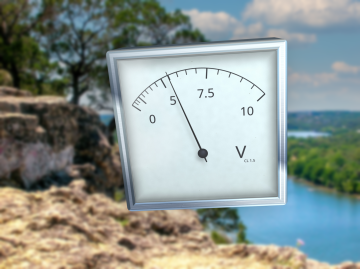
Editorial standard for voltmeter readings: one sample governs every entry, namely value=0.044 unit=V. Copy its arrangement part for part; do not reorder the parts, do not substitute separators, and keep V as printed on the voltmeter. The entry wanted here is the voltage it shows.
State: value=5.5 unit=V
